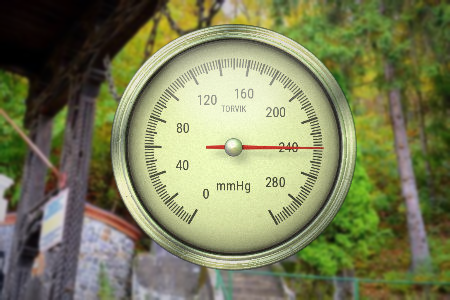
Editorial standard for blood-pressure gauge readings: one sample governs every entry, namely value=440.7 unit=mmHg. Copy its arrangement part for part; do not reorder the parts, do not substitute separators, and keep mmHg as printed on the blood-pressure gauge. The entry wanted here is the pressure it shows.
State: value=240 unit=mmHg
